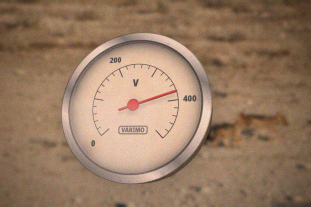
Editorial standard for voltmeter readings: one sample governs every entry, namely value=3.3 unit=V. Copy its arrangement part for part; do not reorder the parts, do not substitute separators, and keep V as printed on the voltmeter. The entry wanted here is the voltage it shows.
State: value=380 unit=V
